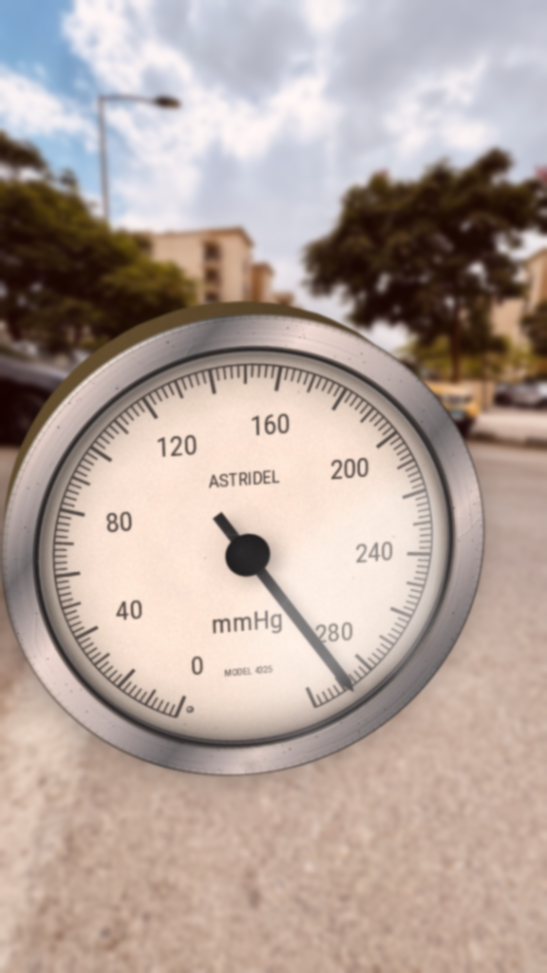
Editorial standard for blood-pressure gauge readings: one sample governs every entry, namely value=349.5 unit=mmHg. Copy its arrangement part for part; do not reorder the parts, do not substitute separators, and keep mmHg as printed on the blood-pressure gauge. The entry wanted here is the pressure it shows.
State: value=288 unit=mmHg
